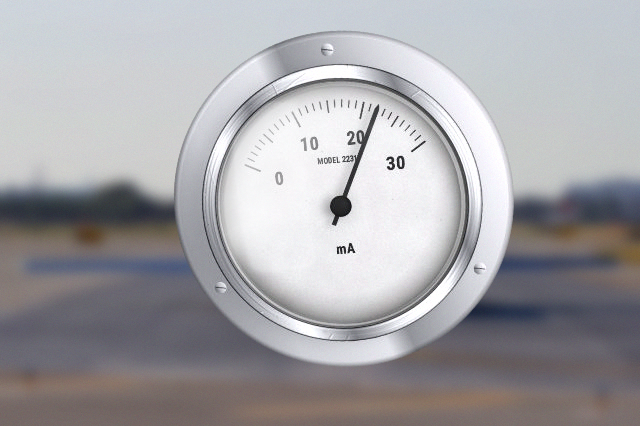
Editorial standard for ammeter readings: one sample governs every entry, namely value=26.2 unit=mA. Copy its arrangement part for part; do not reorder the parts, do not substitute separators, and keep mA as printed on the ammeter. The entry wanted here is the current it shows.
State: value=22 unit=mA
